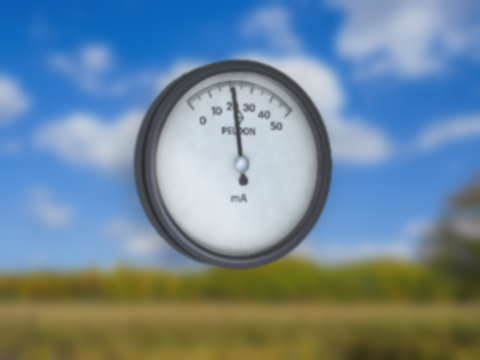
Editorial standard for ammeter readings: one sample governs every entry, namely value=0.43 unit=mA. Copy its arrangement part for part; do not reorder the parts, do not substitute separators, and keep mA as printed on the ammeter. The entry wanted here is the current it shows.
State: value=20 unit=mA
